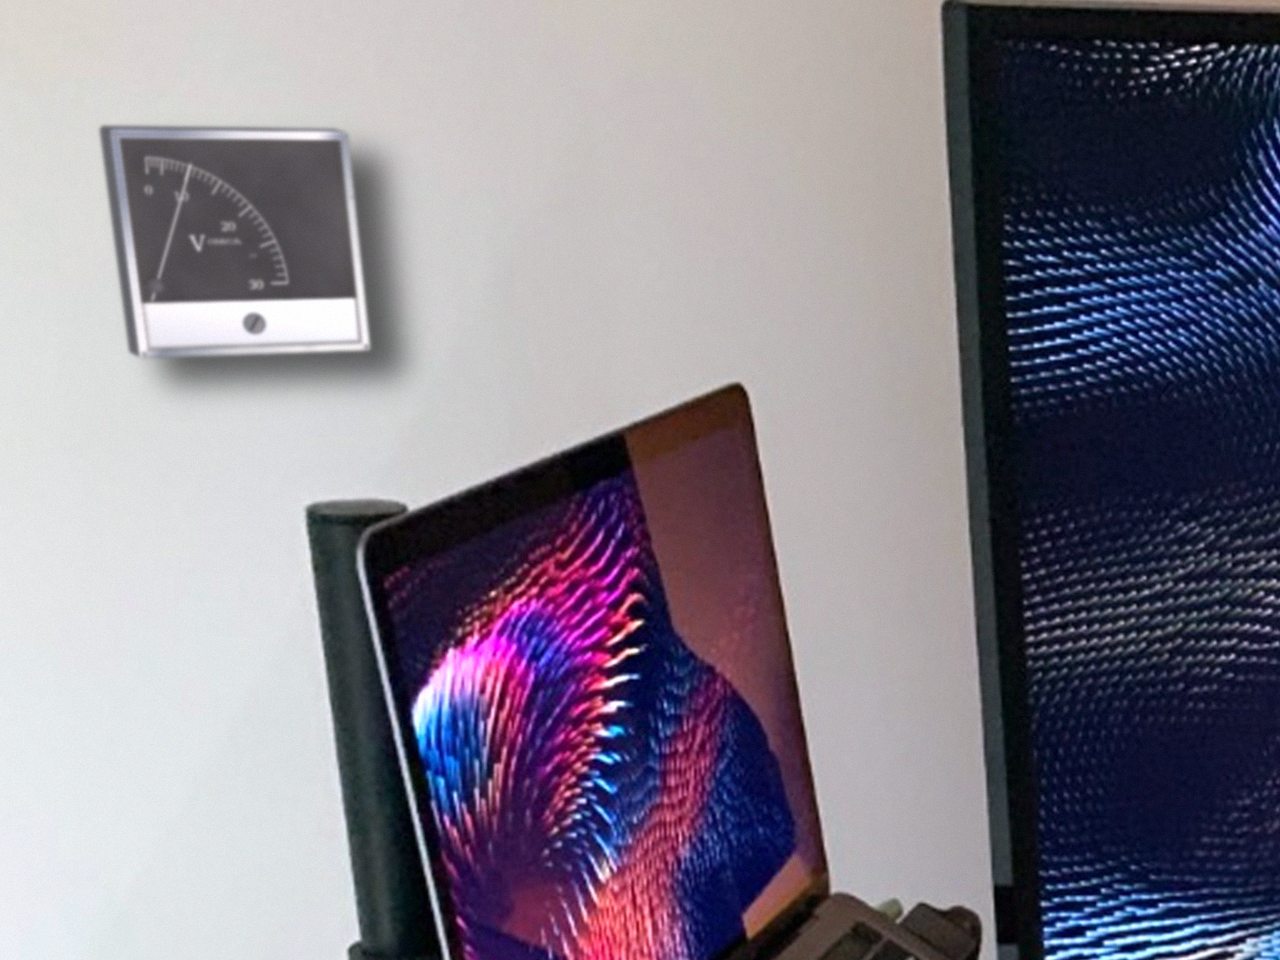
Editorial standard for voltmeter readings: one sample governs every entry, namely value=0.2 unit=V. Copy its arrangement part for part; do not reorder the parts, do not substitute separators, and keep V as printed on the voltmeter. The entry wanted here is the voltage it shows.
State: value=10 unit=V
